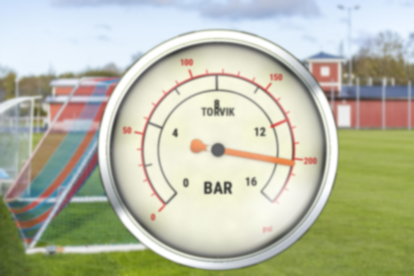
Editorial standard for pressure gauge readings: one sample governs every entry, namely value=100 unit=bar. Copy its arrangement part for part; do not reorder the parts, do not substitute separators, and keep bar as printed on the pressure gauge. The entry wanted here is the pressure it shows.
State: value=14 unit=bar
